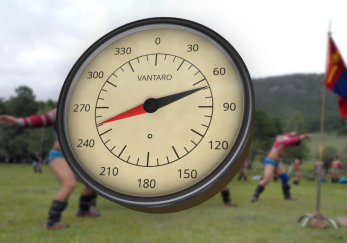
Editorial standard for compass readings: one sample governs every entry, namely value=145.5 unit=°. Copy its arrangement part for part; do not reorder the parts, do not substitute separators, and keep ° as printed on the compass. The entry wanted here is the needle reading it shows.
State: value=250 unit=°
